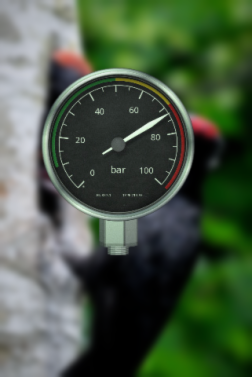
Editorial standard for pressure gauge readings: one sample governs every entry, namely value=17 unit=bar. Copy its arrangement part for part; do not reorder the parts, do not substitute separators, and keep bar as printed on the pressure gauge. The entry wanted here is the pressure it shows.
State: value=72.5 unit=bar
